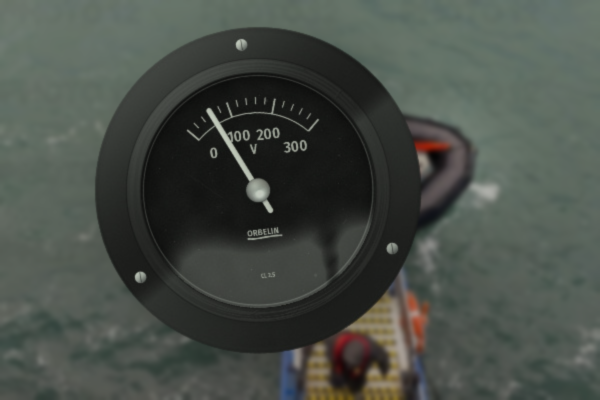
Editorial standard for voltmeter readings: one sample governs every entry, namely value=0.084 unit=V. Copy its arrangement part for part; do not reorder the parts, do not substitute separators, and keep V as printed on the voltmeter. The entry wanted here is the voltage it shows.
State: value=60 unit=V
